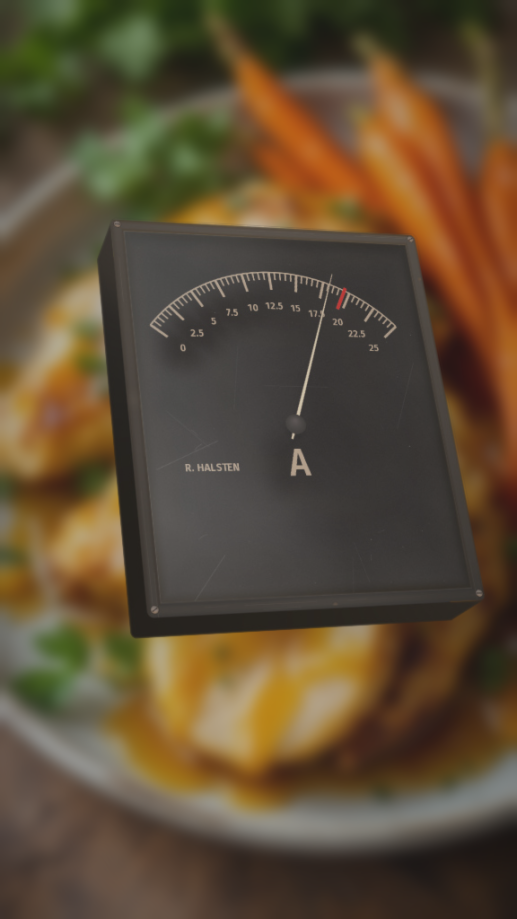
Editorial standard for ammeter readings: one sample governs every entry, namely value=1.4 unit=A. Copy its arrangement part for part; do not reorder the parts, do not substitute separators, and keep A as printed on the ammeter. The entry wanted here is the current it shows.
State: value=18 unit=A
